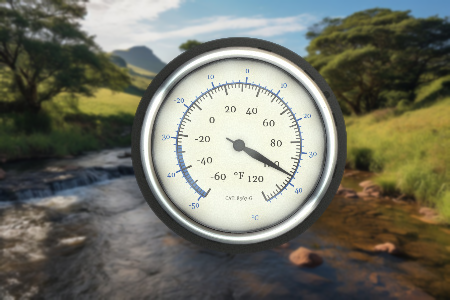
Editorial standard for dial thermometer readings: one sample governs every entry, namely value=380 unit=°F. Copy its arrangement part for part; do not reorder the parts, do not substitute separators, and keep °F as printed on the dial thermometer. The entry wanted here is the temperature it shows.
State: value=100 unit=°F
